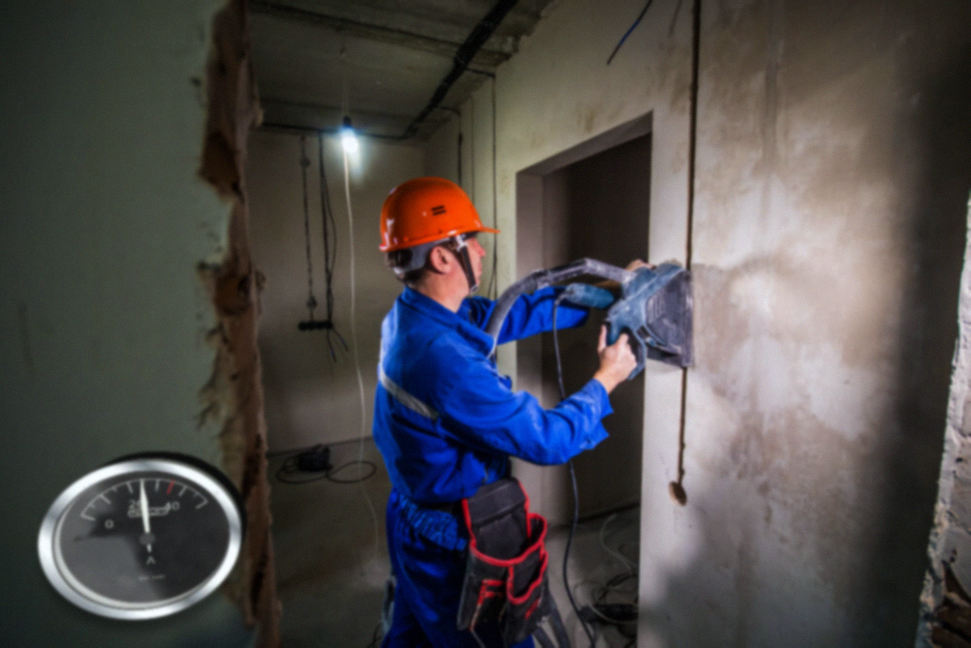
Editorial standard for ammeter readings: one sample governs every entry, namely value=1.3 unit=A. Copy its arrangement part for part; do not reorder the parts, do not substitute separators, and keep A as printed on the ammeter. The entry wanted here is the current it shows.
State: value=25 unit=A
